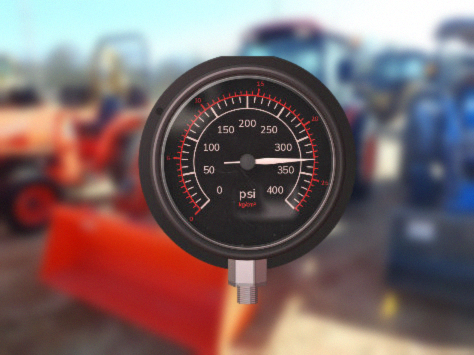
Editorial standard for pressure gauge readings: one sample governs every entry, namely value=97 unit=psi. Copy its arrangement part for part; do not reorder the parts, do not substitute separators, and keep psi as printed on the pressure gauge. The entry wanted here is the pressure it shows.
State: value=330 unit=psi
